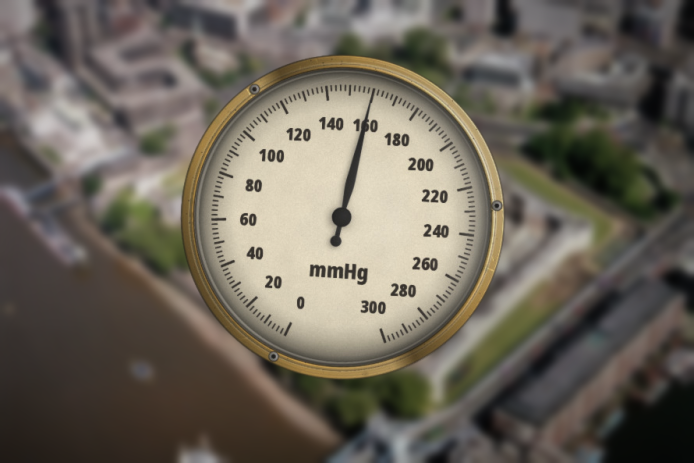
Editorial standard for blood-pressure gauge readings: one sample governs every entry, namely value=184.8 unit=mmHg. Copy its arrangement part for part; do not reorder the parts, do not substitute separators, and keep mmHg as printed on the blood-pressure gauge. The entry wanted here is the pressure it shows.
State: value=160 unit=mmHg
